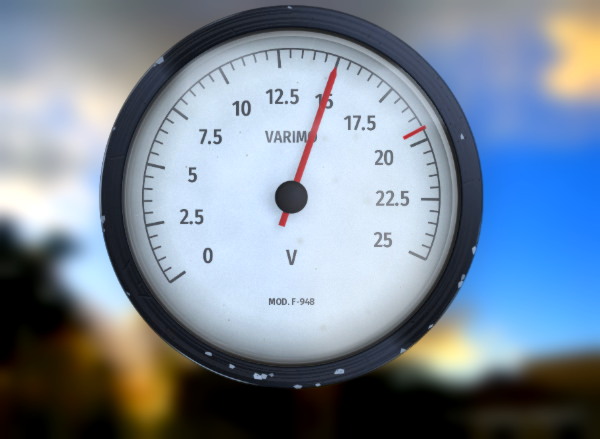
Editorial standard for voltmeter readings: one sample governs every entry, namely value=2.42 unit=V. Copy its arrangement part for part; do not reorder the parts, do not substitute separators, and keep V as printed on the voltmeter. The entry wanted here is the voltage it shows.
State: value=15 unit=V
